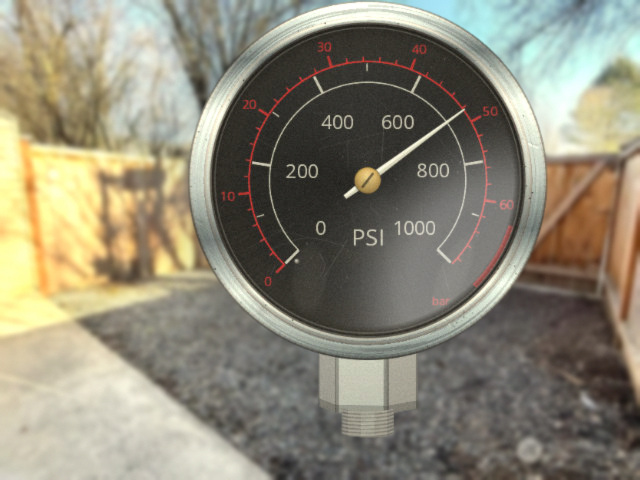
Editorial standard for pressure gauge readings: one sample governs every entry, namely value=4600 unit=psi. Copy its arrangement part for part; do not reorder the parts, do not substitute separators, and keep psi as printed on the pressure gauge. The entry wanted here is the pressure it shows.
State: value=700 unit=psi
